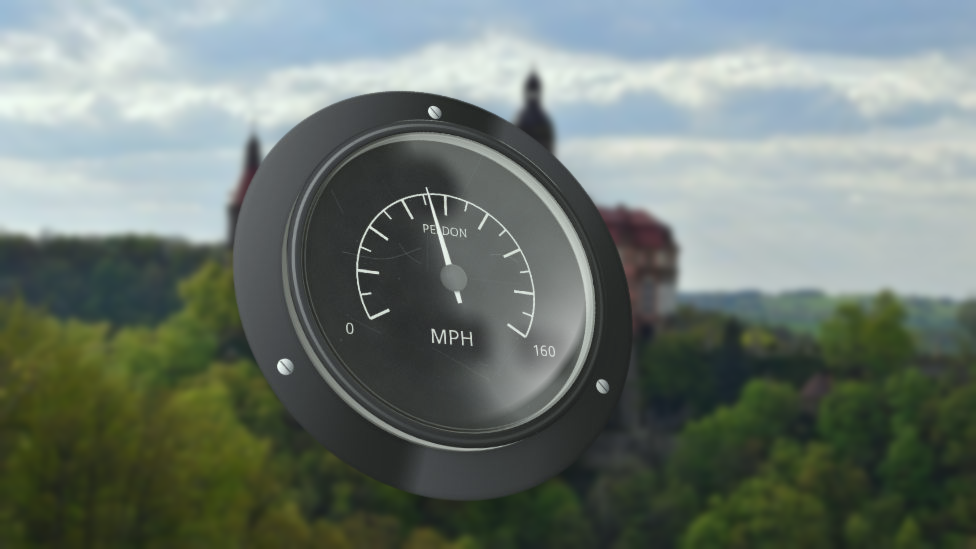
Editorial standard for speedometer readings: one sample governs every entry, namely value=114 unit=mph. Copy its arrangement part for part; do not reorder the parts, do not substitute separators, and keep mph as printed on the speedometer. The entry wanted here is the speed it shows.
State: value=70 unit=mph
